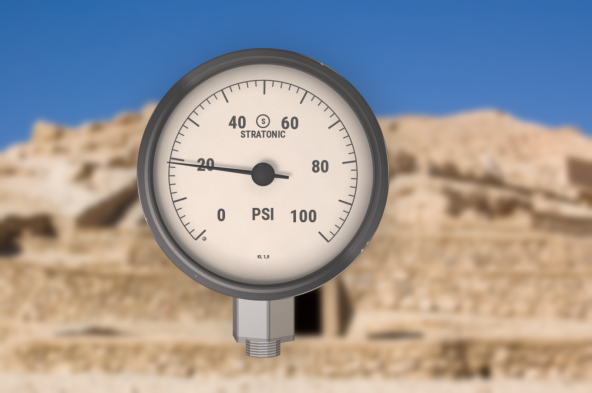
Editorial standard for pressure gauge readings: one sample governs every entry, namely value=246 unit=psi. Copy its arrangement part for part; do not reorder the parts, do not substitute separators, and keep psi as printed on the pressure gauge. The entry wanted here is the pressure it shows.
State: value=19 unit=psi
